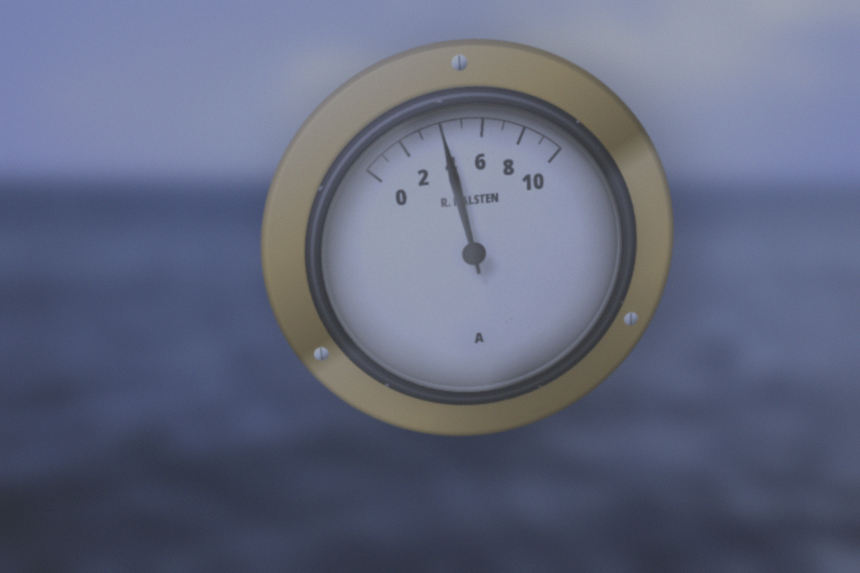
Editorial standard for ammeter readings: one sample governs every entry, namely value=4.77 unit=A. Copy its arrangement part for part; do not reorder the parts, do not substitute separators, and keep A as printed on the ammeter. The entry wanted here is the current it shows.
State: value=4 unit=A
